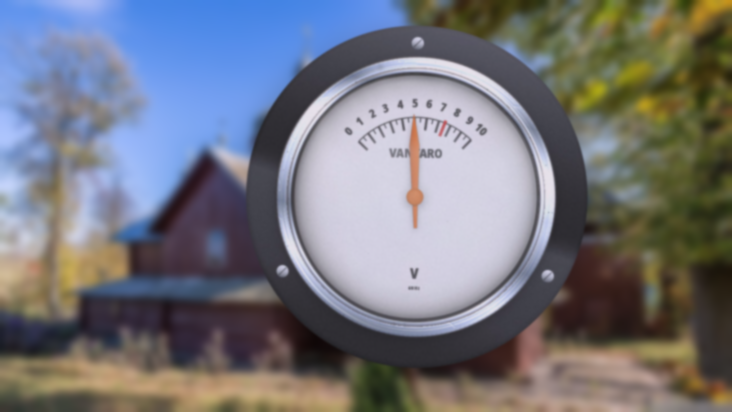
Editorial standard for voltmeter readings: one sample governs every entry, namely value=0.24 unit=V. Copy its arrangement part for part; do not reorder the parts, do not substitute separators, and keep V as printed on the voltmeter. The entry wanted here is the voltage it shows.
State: value=5 unit=V
